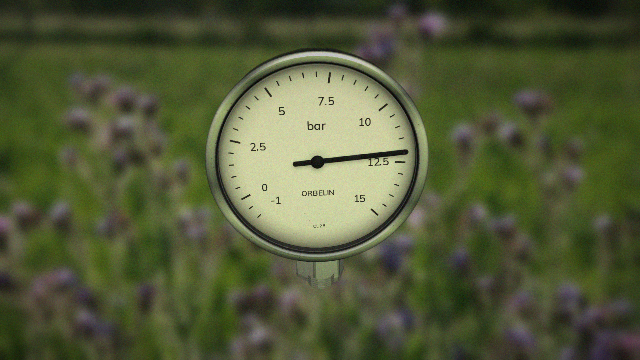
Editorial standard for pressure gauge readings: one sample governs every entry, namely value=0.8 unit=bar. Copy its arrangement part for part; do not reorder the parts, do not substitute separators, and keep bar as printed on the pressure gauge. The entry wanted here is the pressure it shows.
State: value=12 unit=bar
